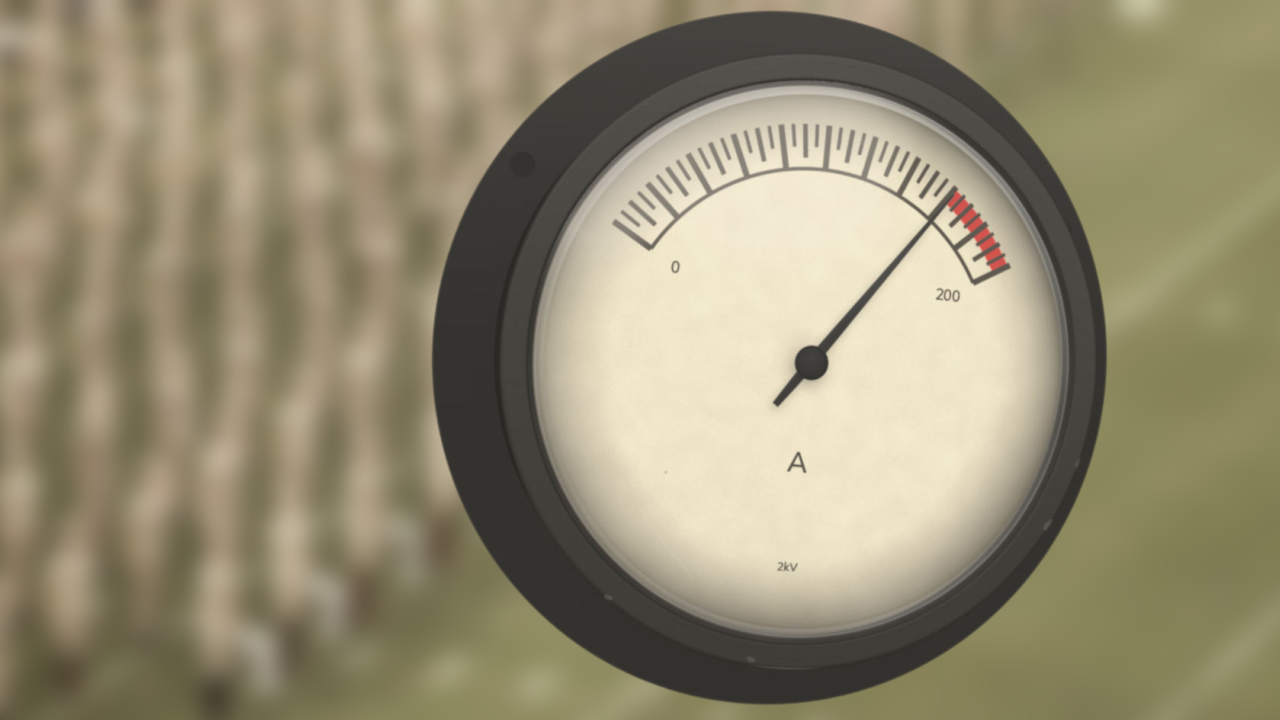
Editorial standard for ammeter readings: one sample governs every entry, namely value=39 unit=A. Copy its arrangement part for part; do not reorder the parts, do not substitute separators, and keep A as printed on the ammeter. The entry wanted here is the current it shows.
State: value=160 unit=A
